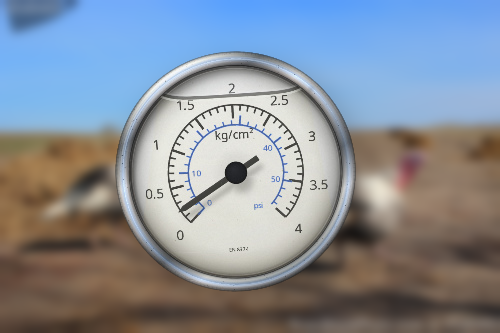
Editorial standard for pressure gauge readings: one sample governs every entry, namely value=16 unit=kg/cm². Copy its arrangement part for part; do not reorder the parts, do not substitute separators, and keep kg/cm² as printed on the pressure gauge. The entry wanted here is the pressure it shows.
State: value=0.2 unit=kg/cm²
